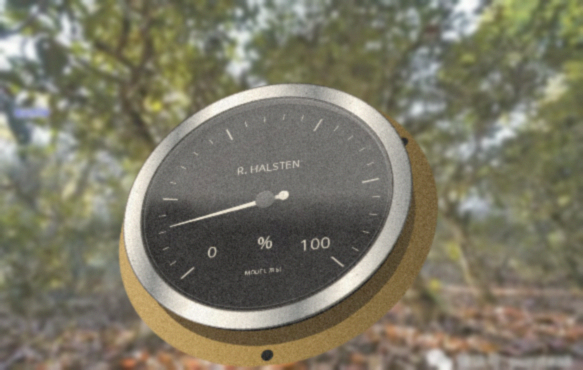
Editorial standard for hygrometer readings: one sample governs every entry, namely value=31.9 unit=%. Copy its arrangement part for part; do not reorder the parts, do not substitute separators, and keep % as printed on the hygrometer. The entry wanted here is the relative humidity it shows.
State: value=12 unit=%
